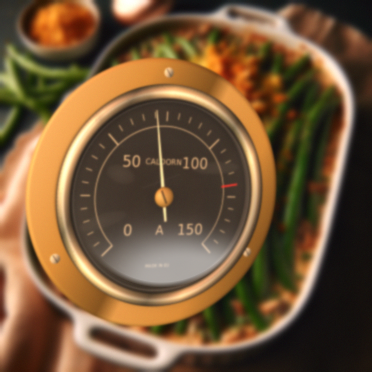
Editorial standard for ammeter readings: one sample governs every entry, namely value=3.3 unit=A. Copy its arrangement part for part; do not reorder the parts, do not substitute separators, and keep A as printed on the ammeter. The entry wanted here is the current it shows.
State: value=70 unit=A
